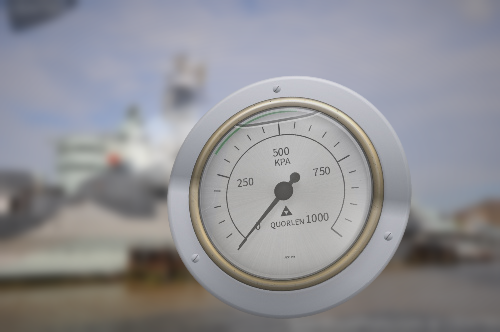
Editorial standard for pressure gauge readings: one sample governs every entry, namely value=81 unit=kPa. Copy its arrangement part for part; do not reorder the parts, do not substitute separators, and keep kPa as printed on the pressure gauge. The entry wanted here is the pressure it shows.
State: value=0 unit=kPa
